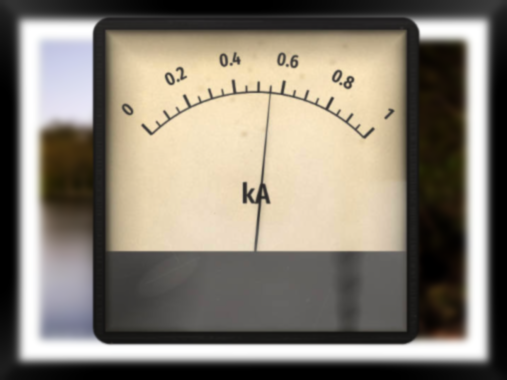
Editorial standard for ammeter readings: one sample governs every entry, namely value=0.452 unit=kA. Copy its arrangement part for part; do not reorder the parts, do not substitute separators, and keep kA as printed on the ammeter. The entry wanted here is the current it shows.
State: value=0.55 unit=kA
